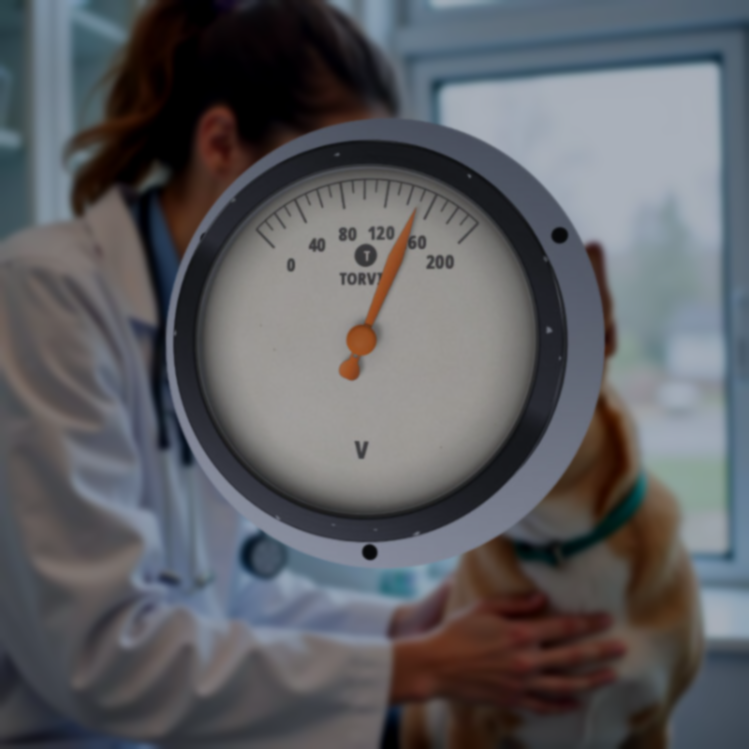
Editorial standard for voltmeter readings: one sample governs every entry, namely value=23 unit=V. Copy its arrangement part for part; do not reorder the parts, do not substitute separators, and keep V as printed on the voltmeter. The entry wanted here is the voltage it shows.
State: value=150 unit=V
